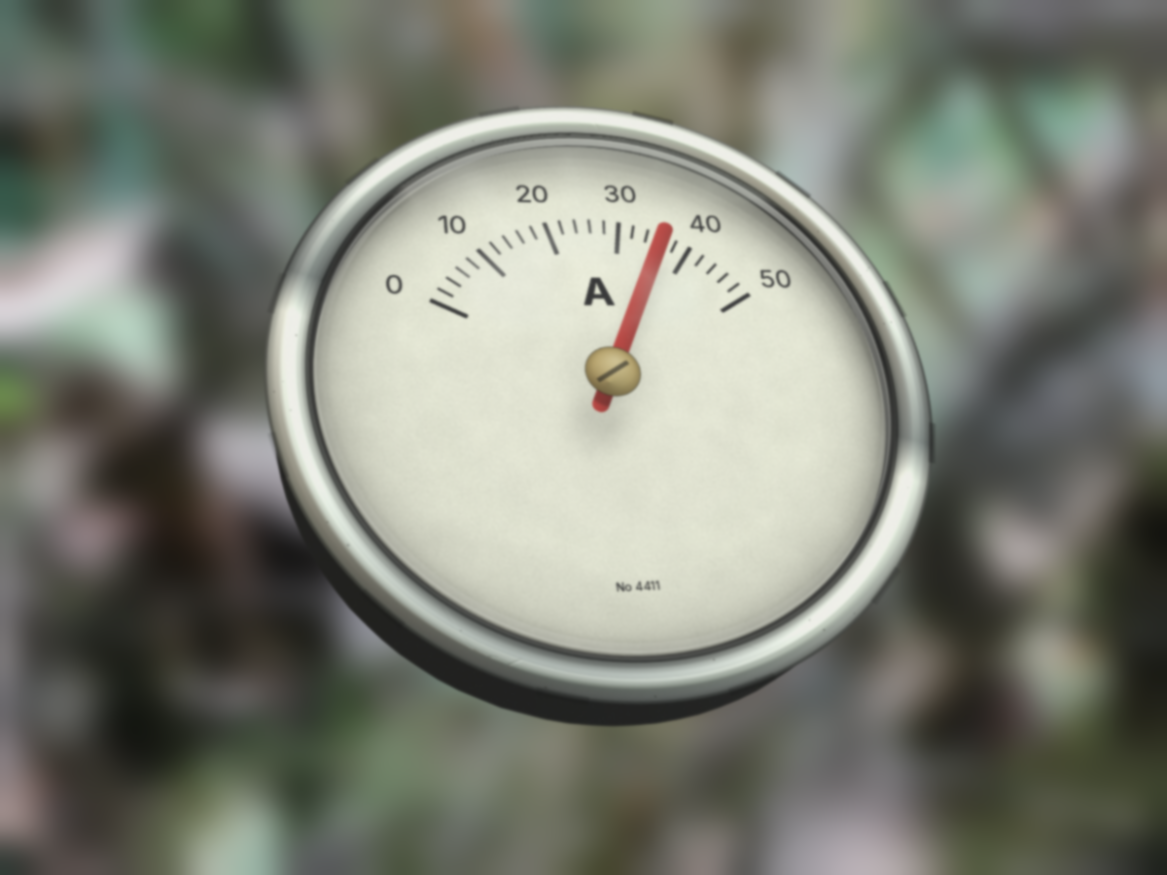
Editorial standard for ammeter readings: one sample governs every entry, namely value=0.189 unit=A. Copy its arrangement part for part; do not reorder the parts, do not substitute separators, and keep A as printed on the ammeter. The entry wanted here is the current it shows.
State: value=36 unit=A
